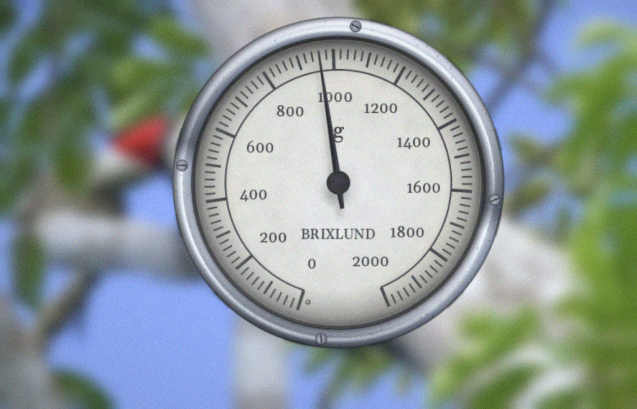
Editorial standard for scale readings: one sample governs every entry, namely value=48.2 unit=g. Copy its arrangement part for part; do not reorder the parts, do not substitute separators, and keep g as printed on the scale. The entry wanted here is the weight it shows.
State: value=960 unit=g
